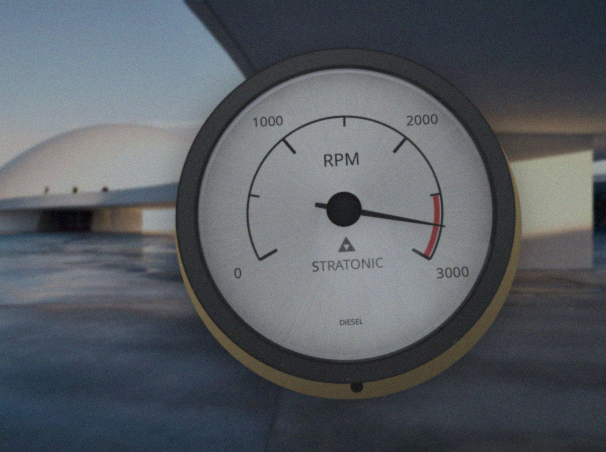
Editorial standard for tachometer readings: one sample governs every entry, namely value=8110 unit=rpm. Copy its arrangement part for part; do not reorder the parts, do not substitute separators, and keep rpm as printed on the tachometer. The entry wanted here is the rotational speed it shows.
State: value=2750 unit=rpm
